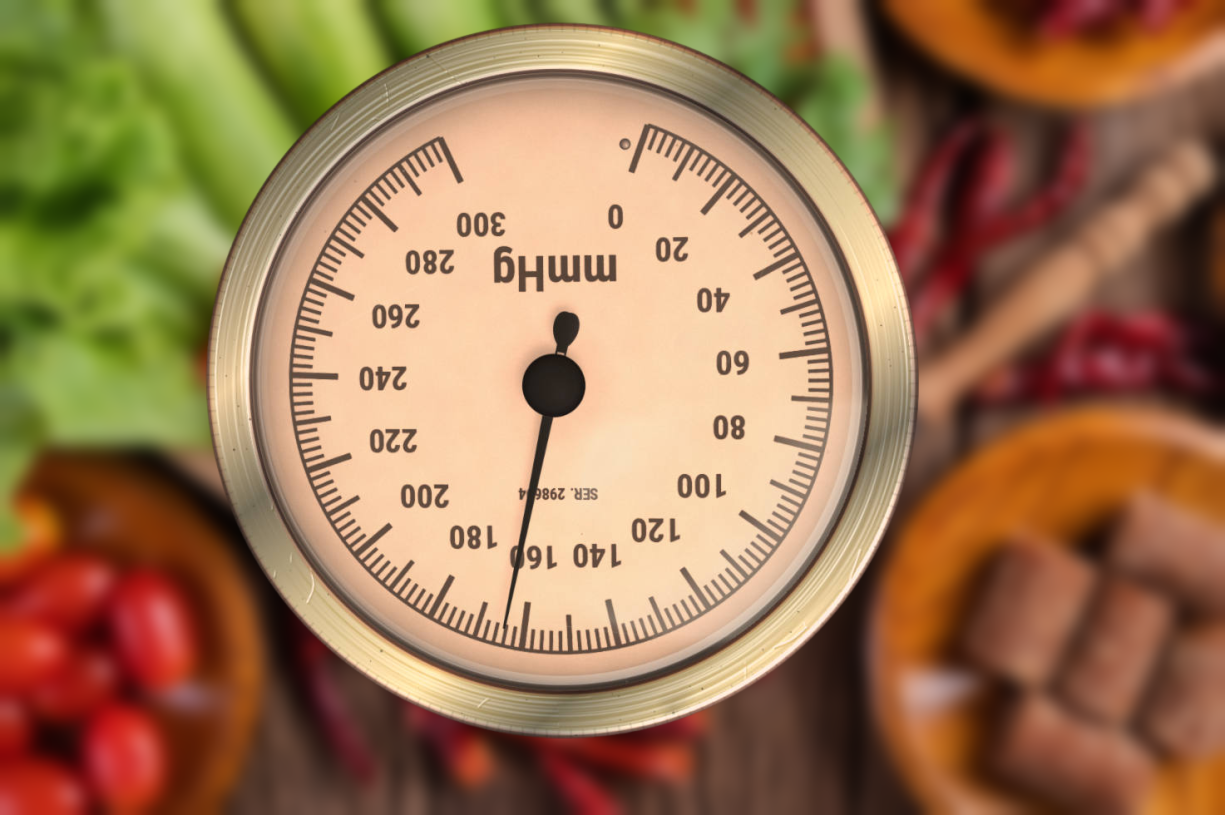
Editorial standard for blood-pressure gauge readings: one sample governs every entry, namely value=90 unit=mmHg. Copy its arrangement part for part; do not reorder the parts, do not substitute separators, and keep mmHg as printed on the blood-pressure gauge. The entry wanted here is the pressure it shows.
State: value=164 unit=mmHg
